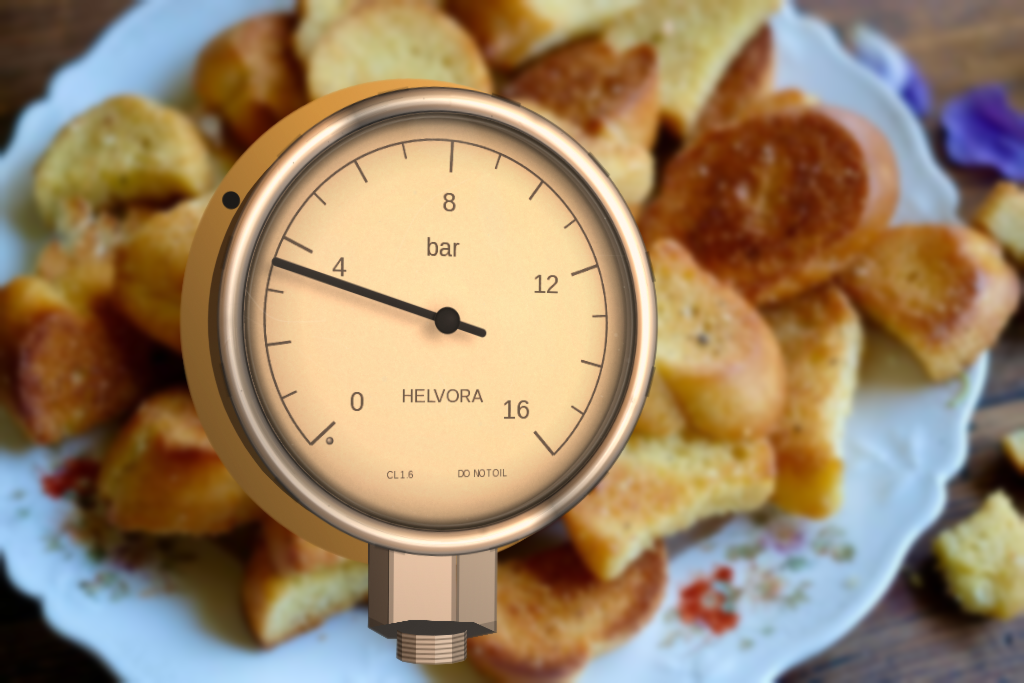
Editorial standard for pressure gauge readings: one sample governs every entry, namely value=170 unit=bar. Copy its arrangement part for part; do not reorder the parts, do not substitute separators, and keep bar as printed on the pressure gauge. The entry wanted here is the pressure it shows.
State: value=3.5 unit=bar
